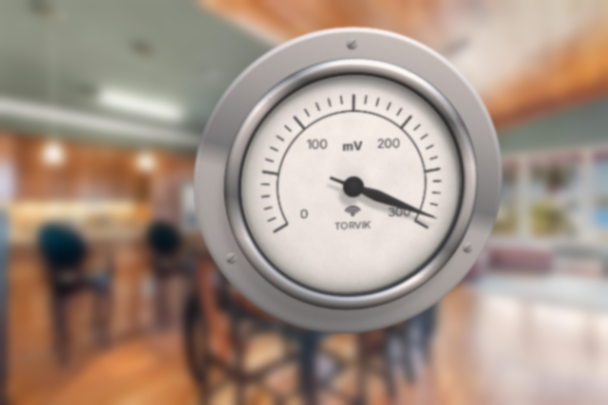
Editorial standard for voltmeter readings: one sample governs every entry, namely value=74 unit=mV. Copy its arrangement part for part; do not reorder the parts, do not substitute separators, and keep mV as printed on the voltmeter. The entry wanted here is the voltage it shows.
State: value=290 unit=mV
